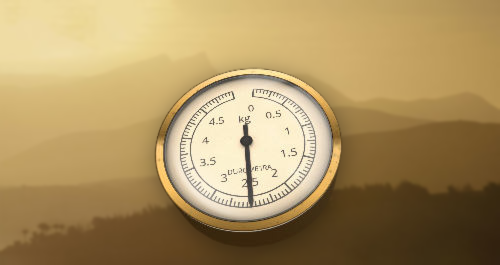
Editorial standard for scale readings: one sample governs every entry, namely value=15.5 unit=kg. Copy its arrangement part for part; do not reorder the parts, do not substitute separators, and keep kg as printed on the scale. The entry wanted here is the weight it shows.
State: value=2.5 unit=kg
